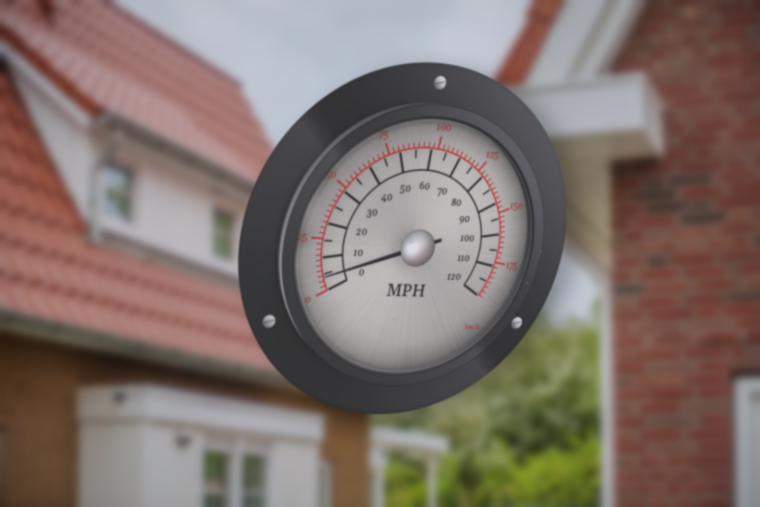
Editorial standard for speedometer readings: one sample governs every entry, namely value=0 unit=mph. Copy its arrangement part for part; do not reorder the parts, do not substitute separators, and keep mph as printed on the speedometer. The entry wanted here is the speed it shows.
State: value=5 unit=mph
